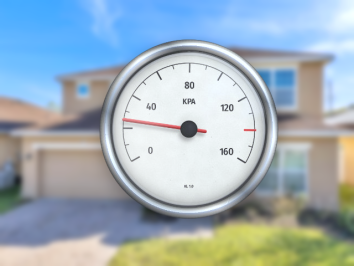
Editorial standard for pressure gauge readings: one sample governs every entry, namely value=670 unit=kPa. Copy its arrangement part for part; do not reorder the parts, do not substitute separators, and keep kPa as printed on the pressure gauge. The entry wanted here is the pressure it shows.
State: value=25 unit=kPa
